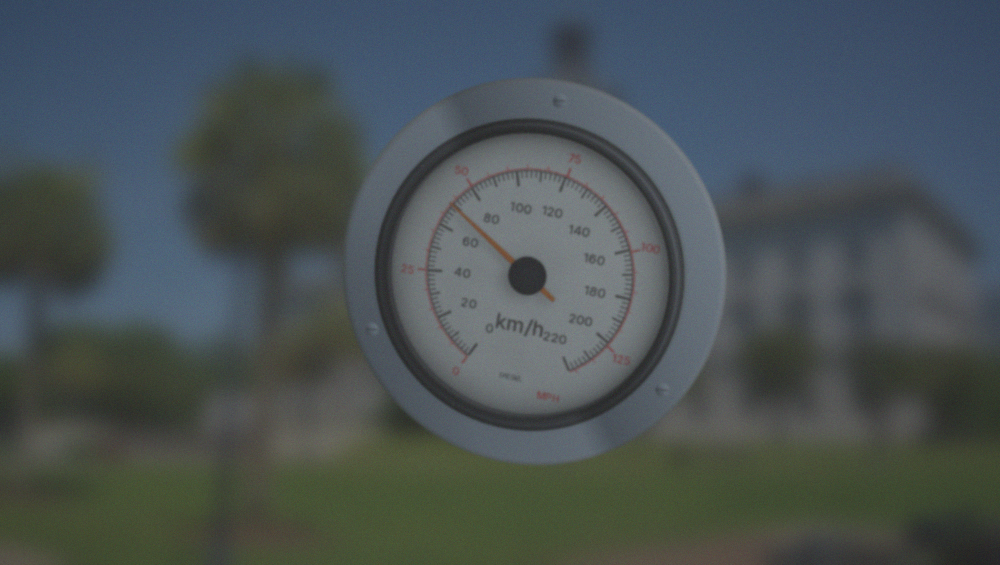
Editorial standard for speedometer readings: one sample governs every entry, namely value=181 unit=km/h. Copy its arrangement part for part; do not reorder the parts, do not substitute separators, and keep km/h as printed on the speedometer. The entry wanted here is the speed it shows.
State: value=70 unit=km/h
